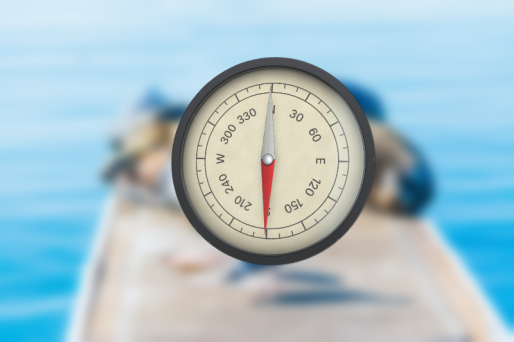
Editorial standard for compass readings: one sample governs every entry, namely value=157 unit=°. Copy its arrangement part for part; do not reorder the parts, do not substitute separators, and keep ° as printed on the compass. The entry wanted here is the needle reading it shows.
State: value=180 unit=°
